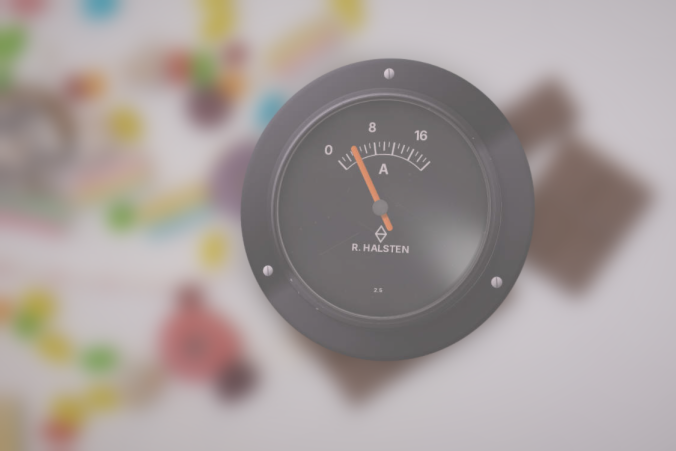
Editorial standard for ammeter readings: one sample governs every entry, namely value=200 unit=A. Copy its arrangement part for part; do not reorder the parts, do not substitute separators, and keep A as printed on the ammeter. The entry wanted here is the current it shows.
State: value=4 unit=A
